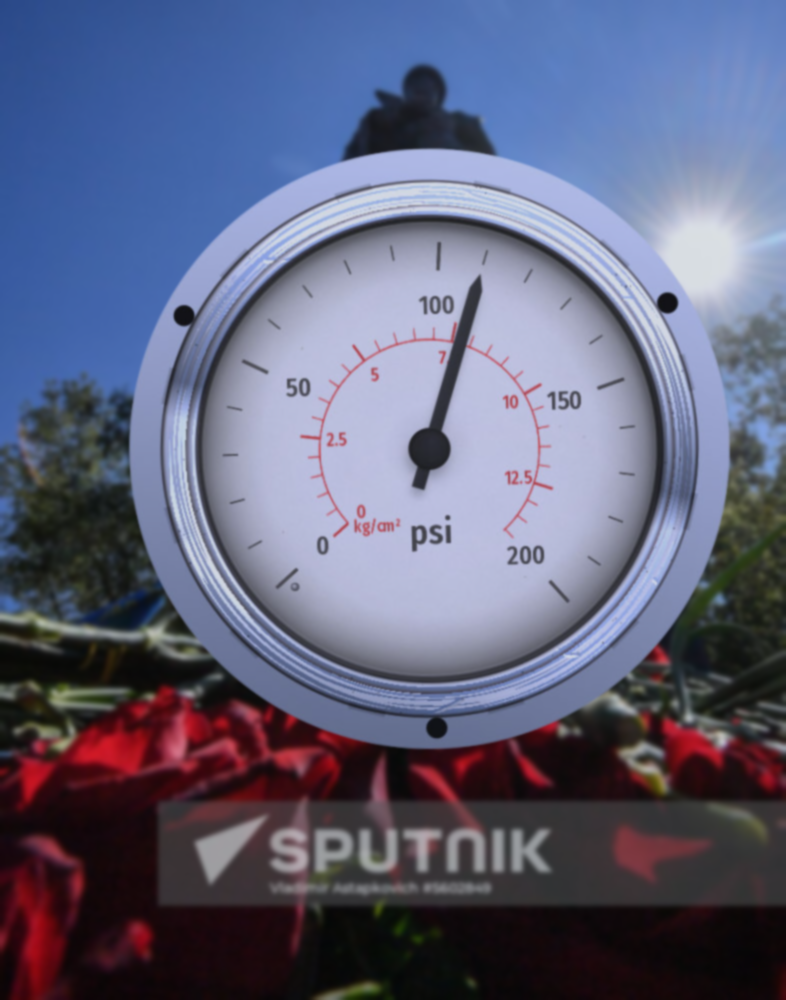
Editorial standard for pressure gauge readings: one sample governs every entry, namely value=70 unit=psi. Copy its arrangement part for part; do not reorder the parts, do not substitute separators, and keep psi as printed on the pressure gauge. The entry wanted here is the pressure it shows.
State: value=110 unit=psi
